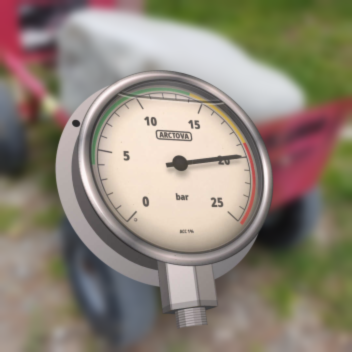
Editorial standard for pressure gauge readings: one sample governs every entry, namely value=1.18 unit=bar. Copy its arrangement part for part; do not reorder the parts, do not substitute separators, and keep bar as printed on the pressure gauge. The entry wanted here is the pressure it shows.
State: value=20 unit=bar
